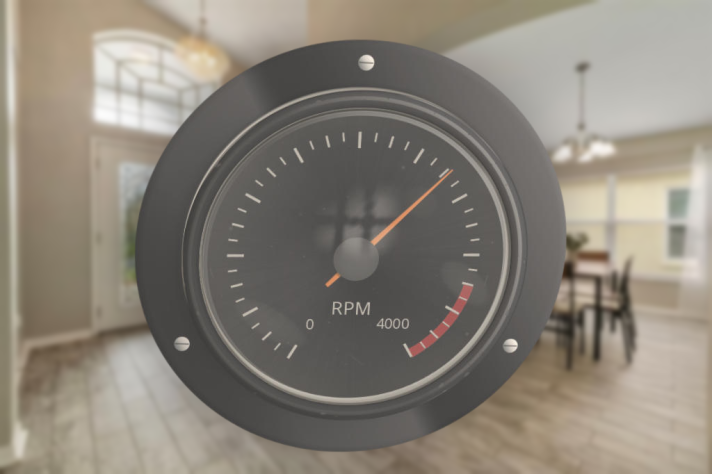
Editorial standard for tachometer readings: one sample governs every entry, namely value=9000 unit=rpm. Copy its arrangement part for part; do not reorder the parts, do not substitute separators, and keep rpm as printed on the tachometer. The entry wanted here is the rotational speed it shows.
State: value=2600 unit=rpm
